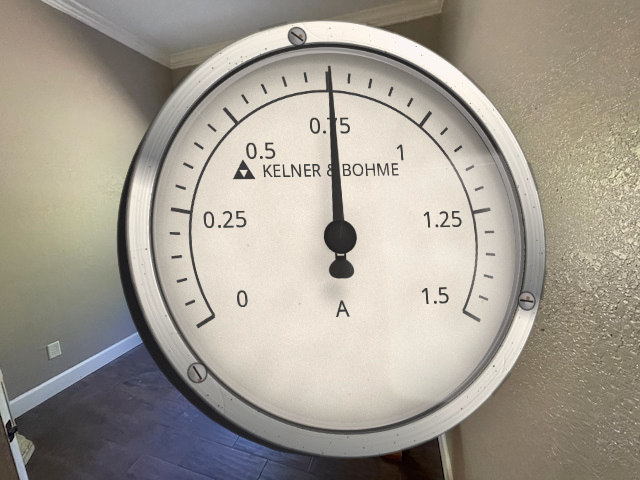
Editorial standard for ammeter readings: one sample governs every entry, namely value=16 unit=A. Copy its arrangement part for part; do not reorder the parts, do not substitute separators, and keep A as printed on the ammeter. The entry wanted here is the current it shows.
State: value=0.75 unit=A
